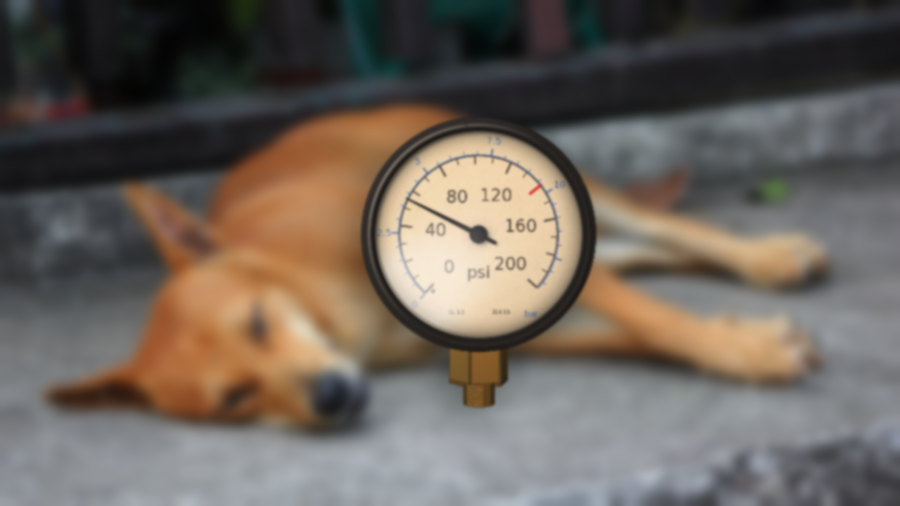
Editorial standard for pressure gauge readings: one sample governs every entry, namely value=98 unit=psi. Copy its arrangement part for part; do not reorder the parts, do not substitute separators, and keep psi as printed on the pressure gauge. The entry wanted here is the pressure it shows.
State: value=55 unit=psi
